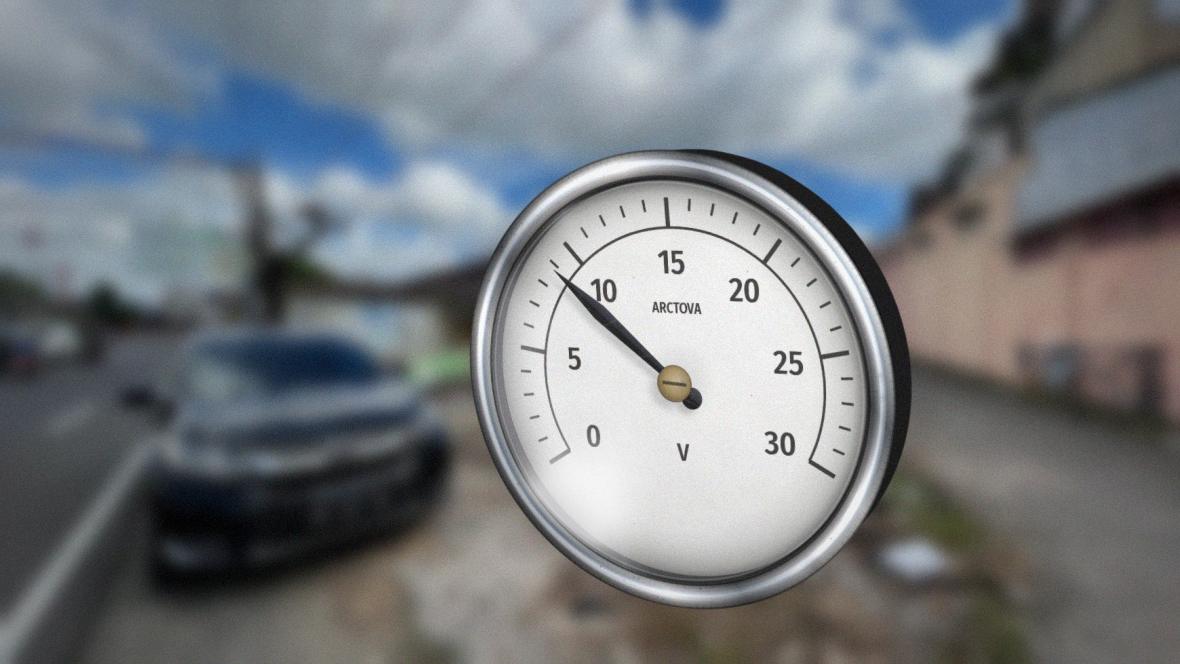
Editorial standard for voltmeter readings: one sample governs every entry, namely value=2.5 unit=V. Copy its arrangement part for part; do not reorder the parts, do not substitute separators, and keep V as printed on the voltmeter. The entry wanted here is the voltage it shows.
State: value=9 unit=V
